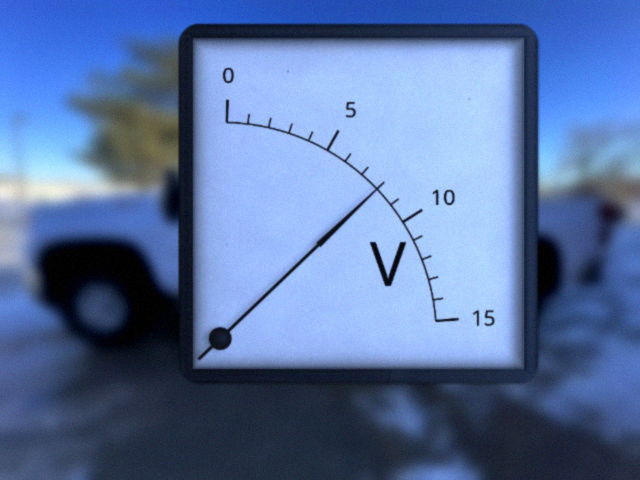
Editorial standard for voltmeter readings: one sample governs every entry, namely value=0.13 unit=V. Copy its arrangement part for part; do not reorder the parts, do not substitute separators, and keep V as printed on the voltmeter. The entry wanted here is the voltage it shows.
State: value=8 unit=V
